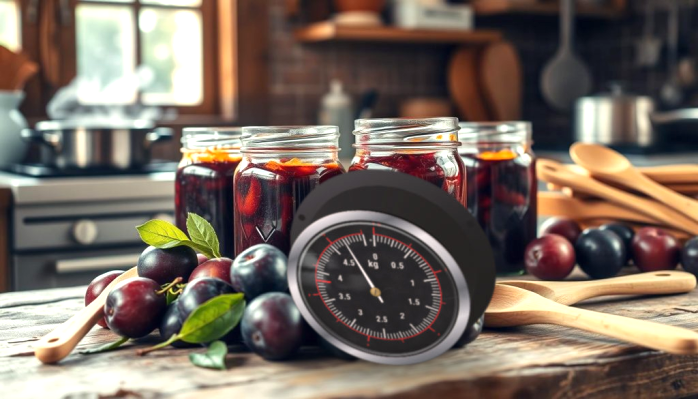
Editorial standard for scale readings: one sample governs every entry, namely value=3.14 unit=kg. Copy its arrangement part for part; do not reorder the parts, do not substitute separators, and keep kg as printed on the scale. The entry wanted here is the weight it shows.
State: value=4.75 unit=kg
